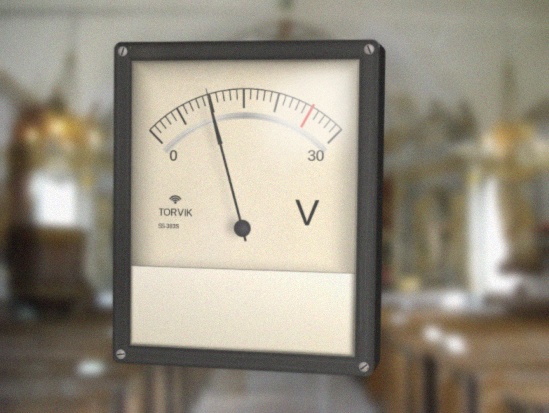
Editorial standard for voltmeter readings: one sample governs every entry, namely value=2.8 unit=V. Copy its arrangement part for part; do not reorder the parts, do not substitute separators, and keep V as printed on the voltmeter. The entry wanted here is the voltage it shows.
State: value=10 unit=V
